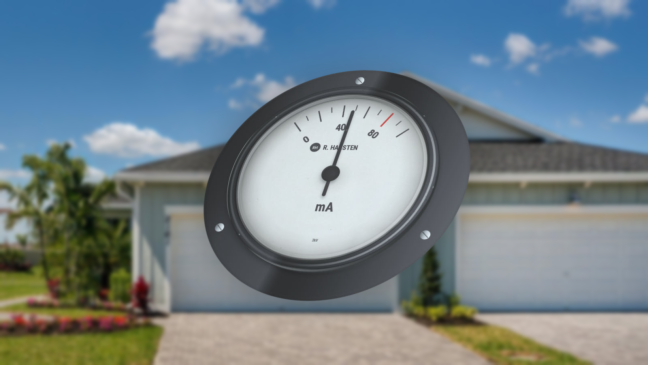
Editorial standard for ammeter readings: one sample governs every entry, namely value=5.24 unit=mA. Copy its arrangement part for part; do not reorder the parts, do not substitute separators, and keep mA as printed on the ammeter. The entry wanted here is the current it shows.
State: value=50 unit=mA
